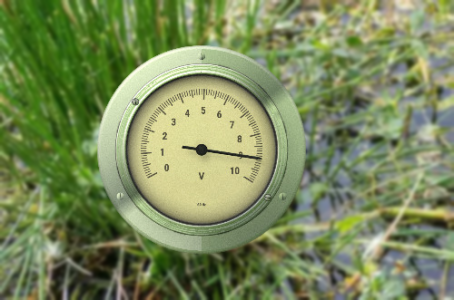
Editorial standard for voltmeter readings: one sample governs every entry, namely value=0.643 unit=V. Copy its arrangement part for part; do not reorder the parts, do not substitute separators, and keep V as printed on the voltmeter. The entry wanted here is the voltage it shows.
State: value=9 unit=V
